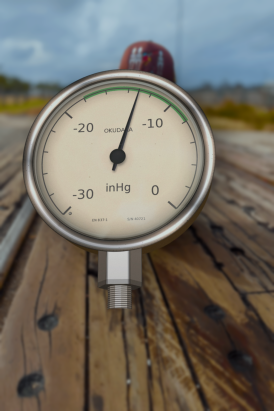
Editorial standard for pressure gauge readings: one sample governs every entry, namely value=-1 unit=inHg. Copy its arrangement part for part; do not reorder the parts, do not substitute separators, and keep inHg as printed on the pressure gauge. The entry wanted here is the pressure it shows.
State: value=-13 unit=inHg
